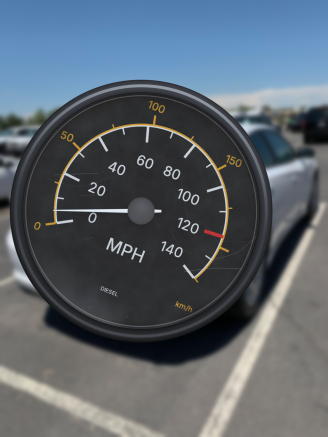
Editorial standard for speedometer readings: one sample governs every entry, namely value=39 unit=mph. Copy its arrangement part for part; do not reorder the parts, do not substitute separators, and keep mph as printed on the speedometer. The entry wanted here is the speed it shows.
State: value=5 unit=mph
